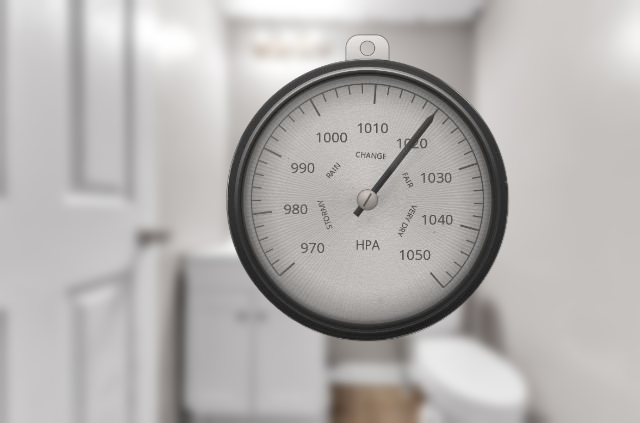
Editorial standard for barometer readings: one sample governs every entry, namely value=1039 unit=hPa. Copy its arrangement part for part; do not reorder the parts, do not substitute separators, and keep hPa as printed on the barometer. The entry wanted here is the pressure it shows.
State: value=1020 unit=hPa
